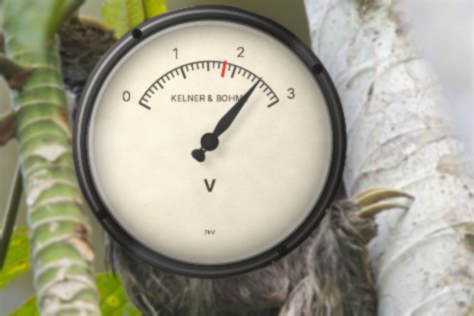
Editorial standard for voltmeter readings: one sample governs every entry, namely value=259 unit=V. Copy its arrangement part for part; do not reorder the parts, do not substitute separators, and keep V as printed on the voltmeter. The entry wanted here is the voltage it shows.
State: value=2.5 unit=V
